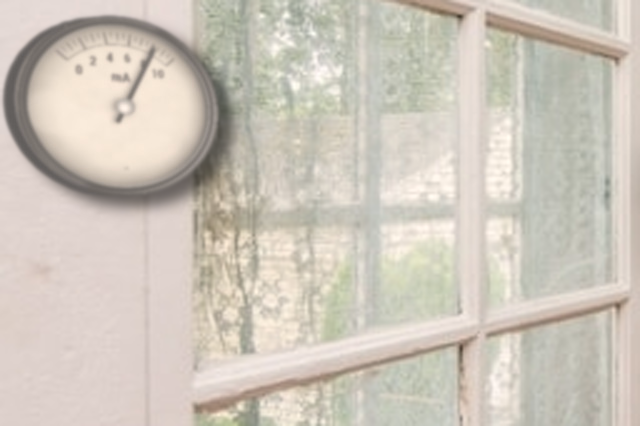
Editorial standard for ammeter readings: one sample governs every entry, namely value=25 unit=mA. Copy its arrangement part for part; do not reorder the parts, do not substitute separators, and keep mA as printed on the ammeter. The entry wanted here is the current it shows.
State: value=8 unit=mA
